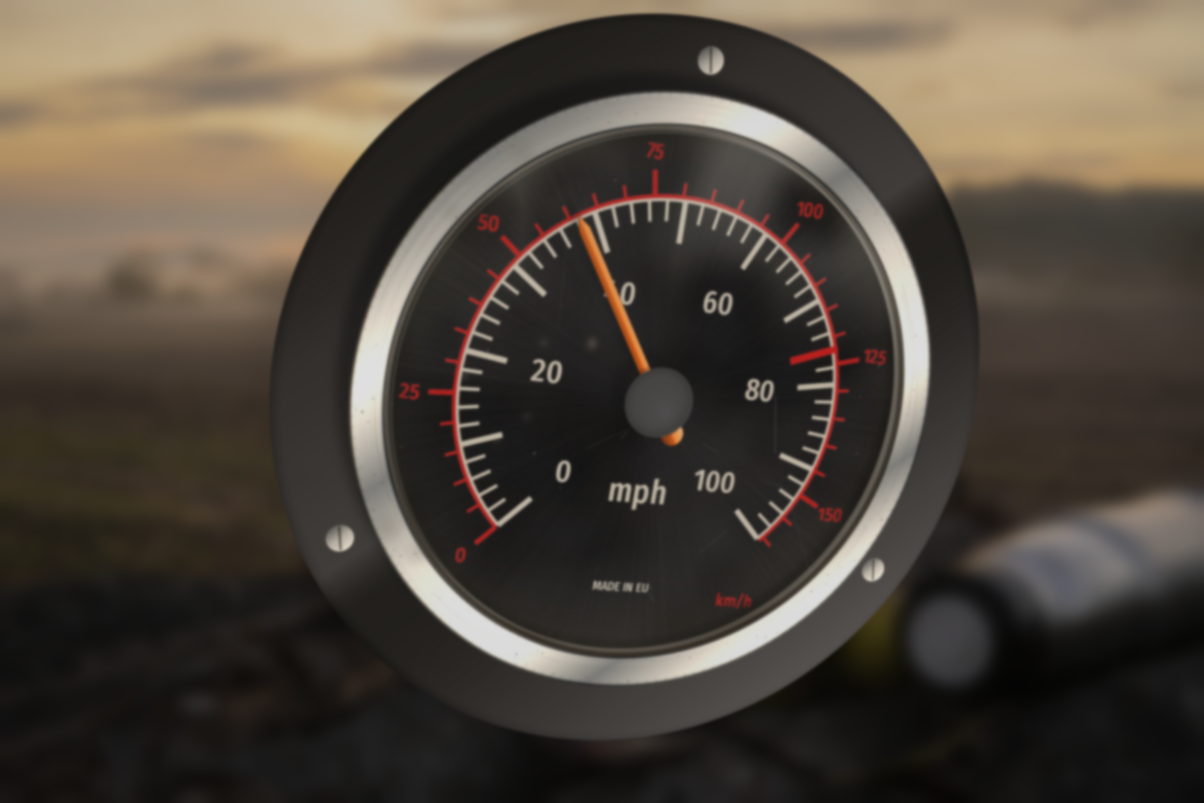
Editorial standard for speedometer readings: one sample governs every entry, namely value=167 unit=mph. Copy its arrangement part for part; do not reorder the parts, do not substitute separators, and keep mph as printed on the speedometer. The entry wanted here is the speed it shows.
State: value=38 unit=mph
